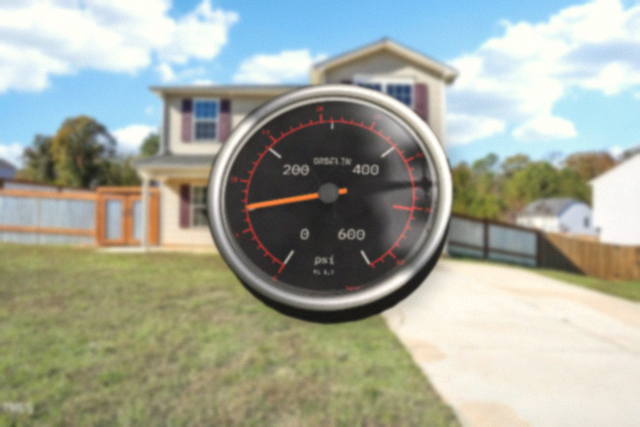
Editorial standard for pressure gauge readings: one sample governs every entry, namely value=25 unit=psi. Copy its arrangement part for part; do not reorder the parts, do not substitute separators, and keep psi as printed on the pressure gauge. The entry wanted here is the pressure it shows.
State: value=100 unit=psi
